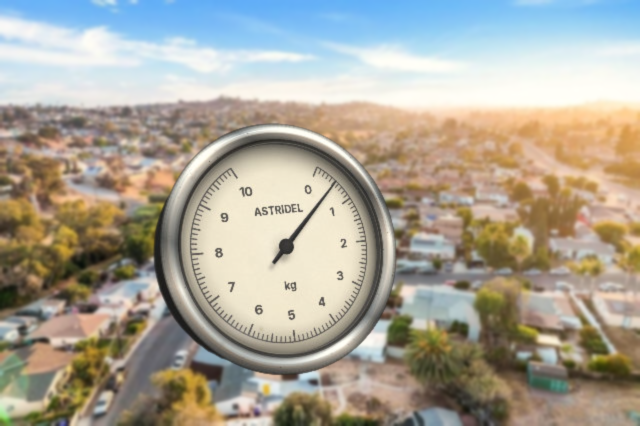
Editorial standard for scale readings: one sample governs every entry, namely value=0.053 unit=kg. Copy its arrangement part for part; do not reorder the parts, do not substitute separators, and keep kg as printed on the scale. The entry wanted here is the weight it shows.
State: value=0.5 unit=kg
